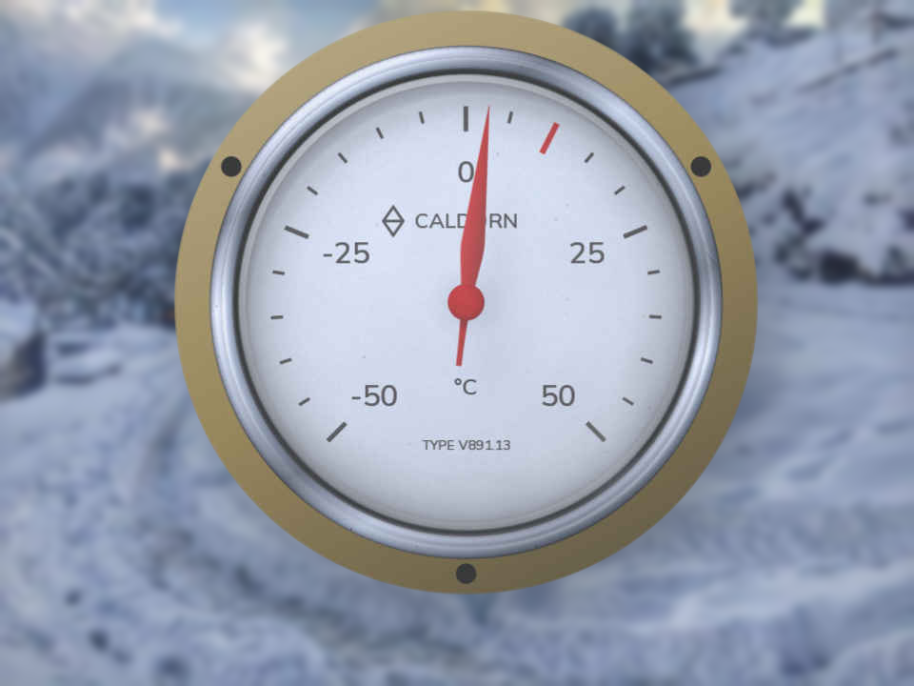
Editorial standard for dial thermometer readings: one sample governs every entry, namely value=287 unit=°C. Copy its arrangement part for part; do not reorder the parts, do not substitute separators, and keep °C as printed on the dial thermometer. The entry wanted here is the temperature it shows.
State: value=2.5 unit=°C
